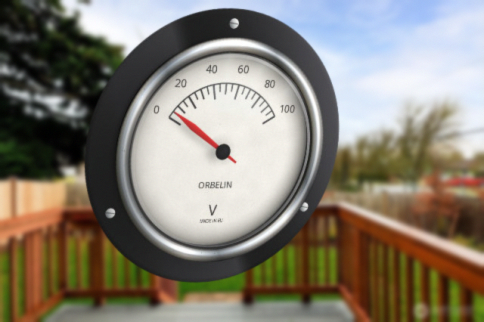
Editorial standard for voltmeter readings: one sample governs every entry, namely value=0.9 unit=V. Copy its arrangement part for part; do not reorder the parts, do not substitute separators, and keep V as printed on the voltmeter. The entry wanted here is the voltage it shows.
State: value=5 unit=V
